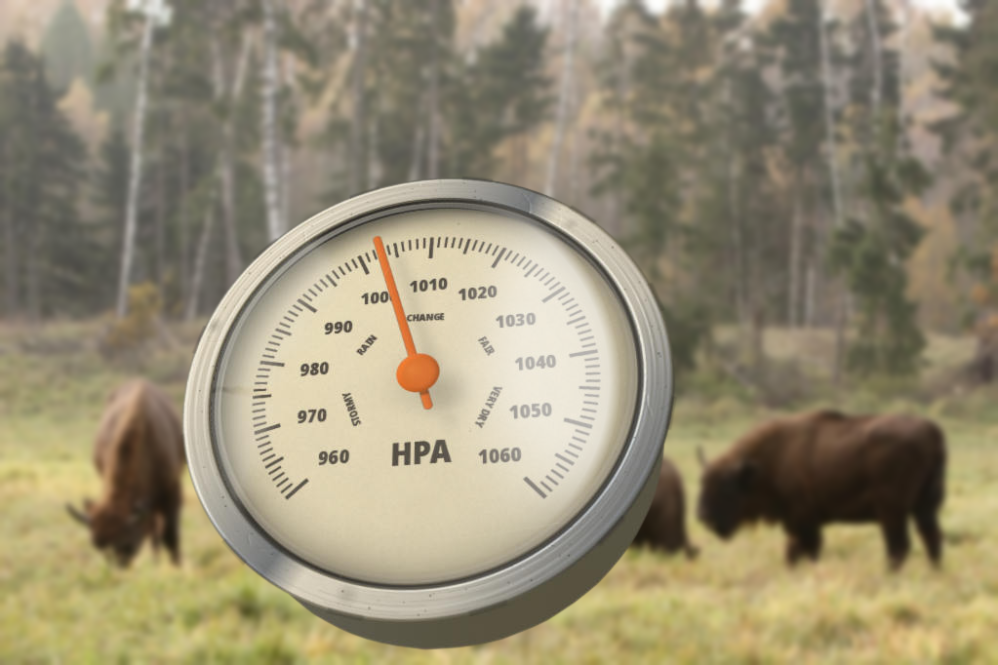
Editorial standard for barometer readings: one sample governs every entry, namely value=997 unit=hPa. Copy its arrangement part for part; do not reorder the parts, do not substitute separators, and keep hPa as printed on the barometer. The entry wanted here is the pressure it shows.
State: value=1003 unit=hPa
